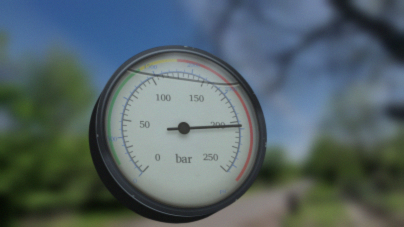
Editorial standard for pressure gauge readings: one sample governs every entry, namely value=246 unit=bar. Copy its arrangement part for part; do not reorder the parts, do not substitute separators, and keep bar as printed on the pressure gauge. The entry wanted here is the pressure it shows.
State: value=205 unit=bar
